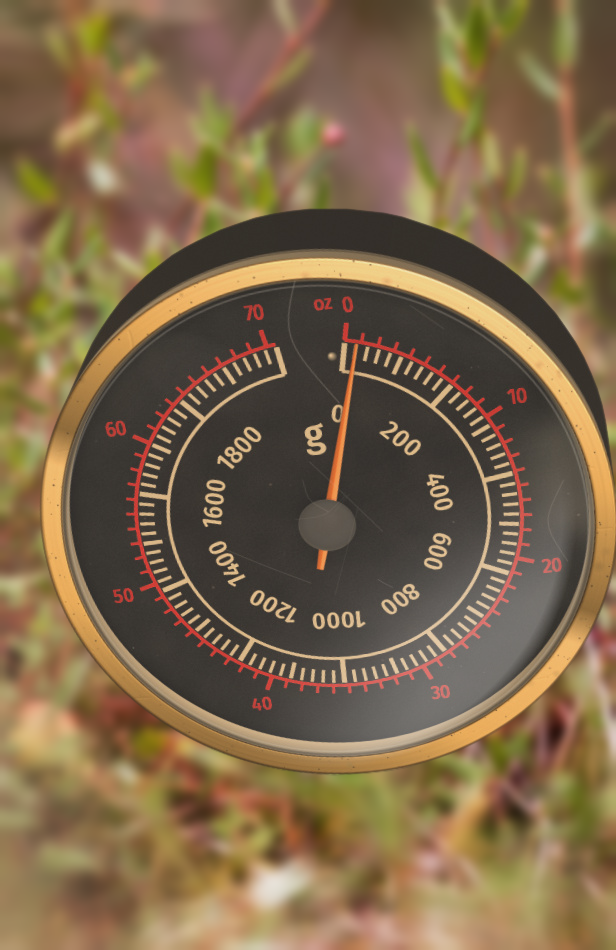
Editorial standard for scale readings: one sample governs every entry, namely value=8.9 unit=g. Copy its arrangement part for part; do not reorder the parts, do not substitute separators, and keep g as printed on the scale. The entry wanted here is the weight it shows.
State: value=20 unit=g
